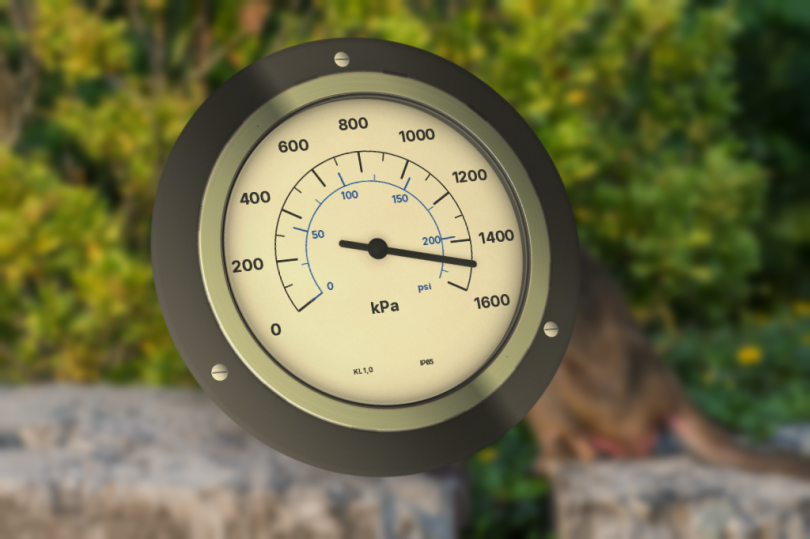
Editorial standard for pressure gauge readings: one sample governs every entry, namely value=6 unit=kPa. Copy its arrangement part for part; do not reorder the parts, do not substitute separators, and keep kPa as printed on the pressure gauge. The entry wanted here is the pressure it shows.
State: value=1500 unit=kPa
